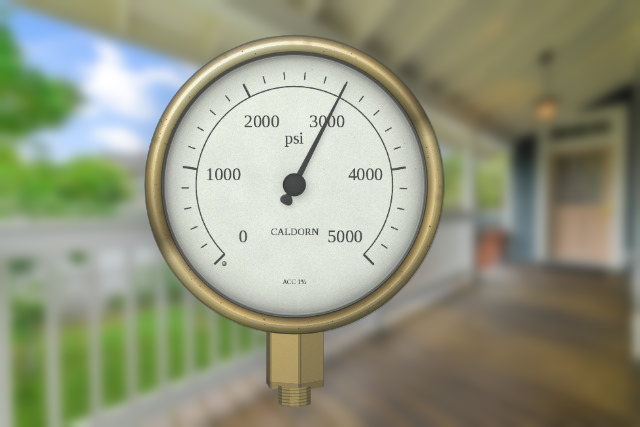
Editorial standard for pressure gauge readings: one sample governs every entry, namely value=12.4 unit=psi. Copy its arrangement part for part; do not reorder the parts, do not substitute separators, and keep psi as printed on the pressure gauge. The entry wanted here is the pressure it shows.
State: value=3000 unit=psi
